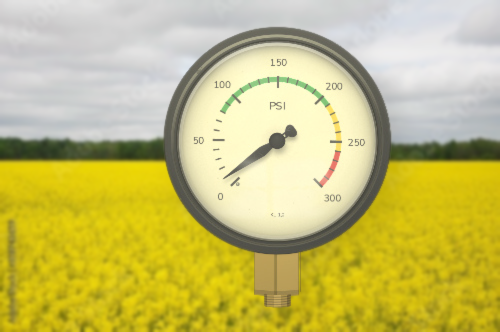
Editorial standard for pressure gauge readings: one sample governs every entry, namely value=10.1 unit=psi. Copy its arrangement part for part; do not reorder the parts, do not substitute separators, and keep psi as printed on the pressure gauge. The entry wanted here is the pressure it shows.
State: value=10 unit=psi
